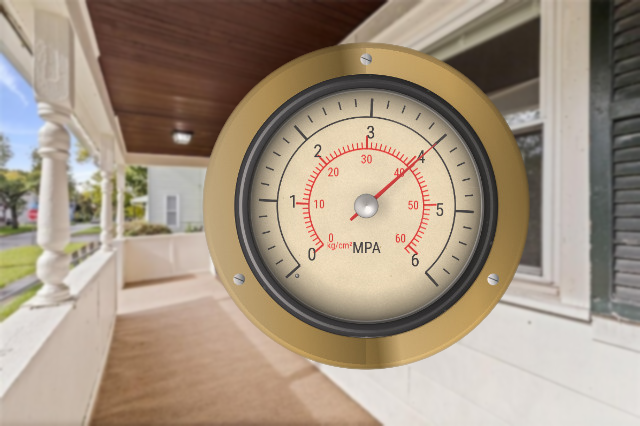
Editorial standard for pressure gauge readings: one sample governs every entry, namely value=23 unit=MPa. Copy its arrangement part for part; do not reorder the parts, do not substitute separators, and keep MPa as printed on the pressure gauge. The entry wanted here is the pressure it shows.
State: value=4 unit=MPa
